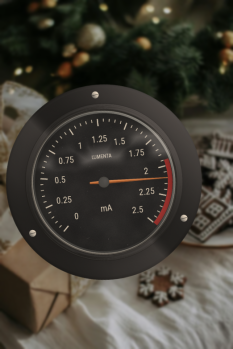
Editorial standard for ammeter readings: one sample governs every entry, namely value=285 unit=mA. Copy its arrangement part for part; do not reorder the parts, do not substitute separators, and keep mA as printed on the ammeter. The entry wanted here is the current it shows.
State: value=2.1 unit=mA
